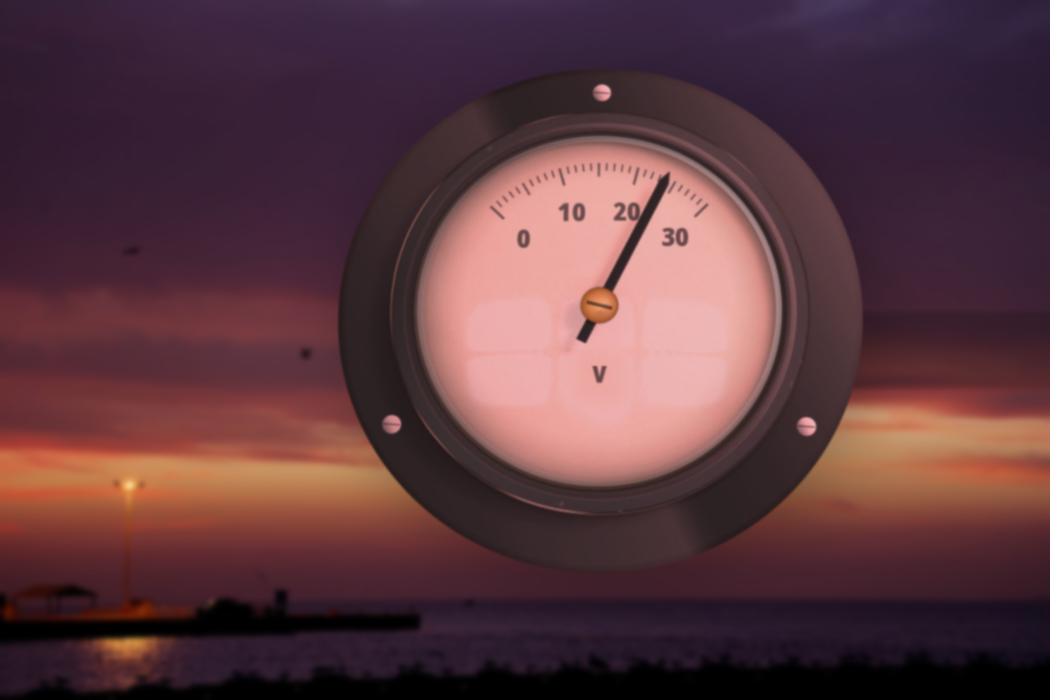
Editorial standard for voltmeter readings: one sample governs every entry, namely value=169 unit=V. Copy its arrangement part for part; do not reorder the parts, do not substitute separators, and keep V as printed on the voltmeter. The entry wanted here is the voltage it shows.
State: value=24 unit=V
